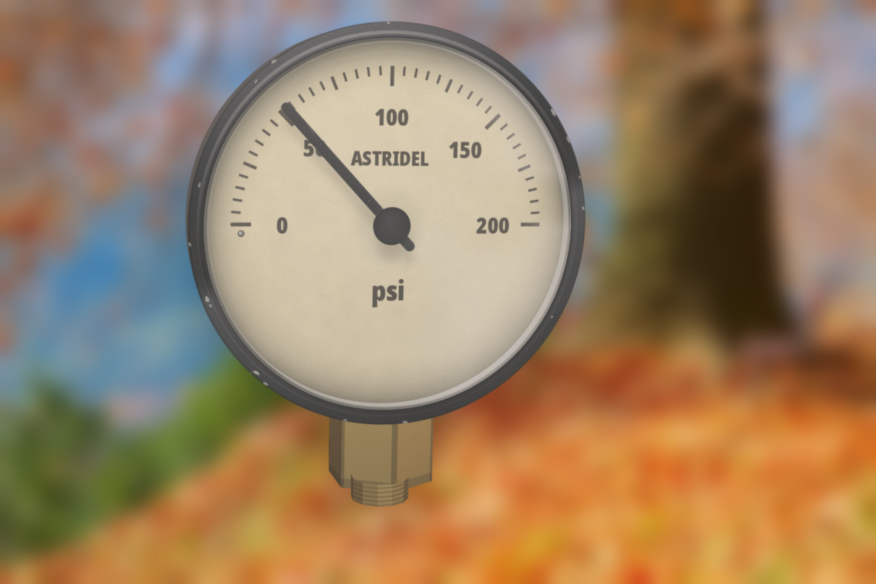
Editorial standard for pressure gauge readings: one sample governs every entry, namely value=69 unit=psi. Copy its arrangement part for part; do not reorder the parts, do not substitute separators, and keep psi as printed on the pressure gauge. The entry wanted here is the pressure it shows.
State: value=52.5 unit=psi
